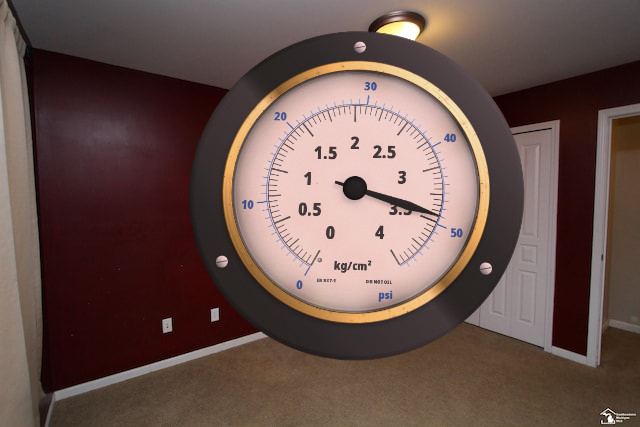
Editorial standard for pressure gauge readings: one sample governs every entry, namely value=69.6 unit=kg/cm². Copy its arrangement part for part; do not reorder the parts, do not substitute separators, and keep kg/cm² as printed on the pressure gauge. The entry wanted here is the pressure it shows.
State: value=3.45 unit=kg/cm²
